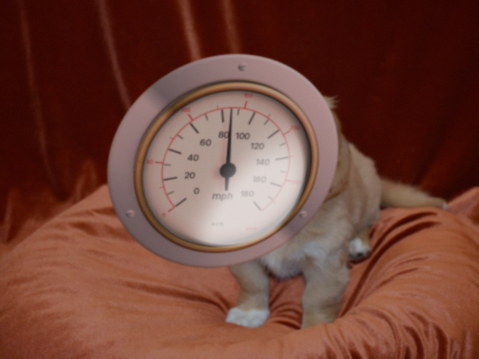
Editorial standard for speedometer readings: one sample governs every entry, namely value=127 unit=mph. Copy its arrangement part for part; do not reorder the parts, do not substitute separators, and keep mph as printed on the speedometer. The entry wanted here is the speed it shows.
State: value=85 unit=mph
